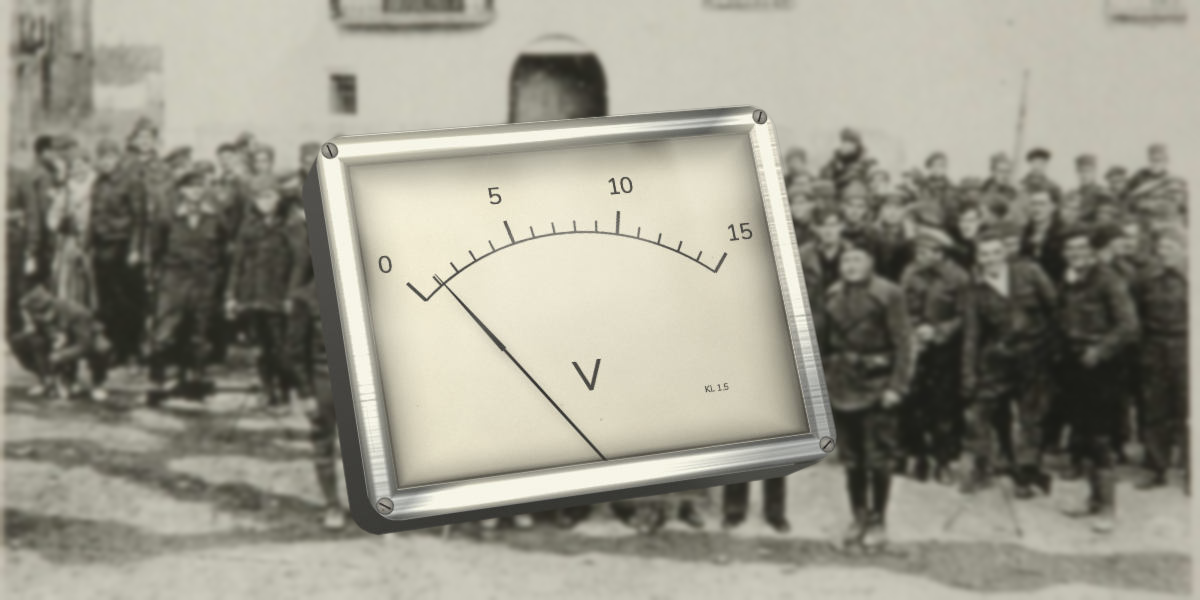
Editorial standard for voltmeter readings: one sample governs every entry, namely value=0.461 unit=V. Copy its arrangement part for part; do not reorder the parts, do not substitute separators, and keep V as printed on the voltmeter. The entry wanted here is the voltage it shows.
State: value=1 unit=V
